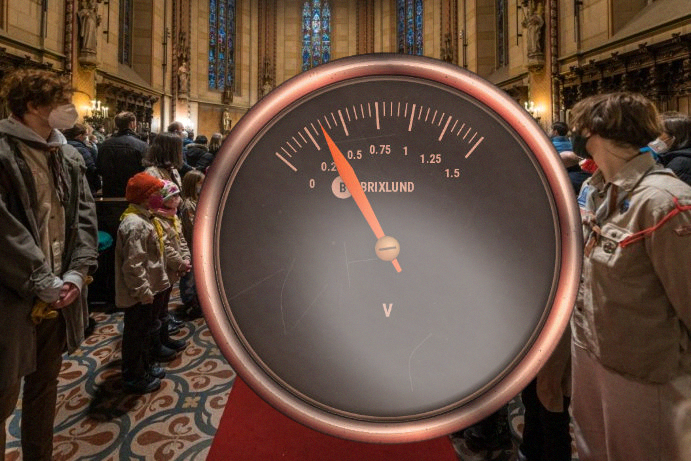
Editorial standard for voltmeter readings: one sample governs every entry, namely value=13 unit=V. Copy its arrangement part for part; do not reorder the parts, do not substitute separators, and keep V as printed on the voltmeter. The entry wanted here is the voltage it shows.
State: value=0.35 unit=V
